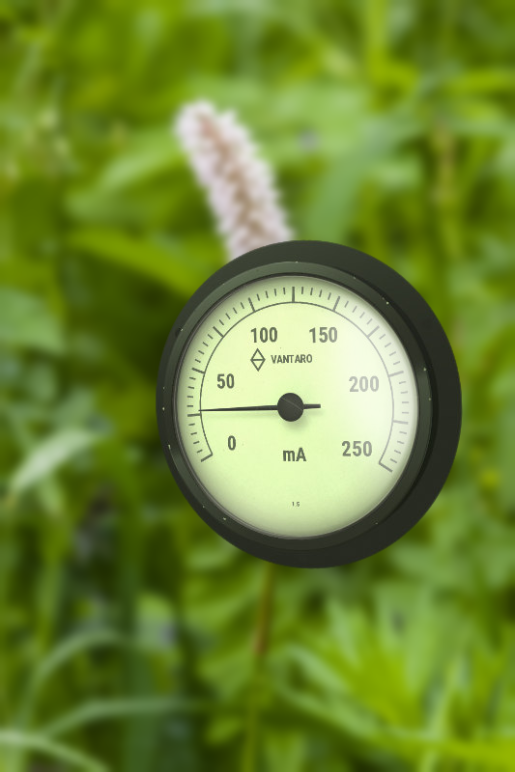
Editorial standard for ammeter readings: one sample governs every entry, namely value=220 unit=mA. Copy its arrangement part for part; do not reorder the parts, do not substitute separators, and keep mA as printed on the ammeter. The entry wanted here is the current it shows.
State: value=27.5 unit=mA
